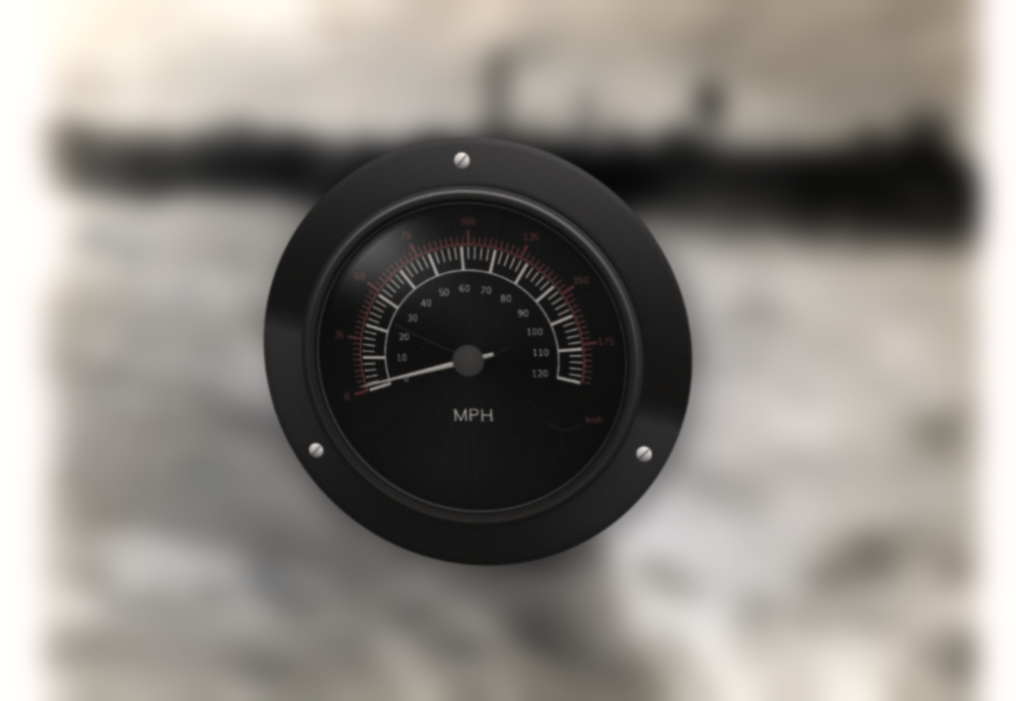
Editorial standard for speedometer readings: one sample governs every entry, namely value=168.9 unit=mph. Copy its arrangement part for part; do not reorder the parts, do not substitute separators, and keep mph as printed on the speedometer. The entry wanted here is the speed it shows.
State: value=2 unit=mph
